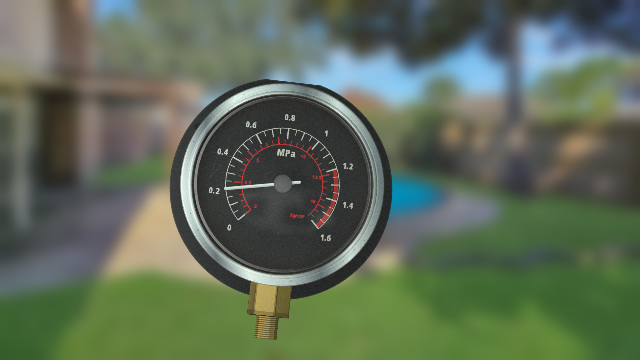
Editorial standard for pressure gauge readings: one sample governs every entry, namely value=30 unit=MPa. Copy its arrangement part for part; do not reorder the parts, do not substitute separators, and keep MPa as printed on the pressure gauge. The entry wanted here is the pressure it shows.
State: value=0.2 unit=MPa
